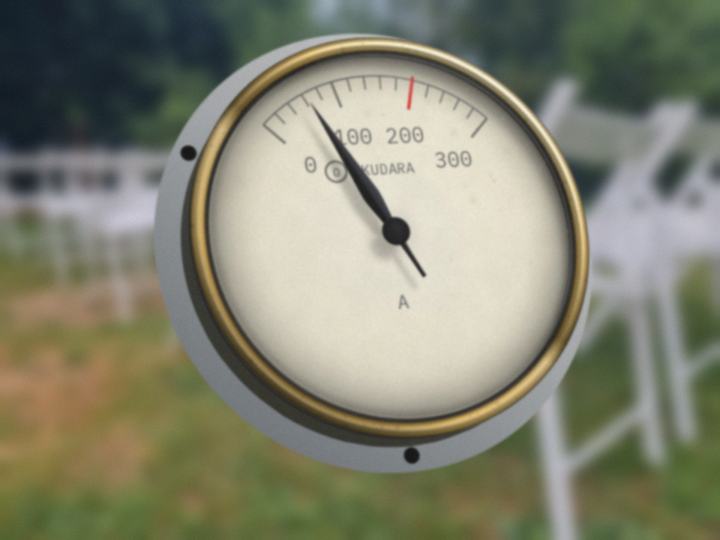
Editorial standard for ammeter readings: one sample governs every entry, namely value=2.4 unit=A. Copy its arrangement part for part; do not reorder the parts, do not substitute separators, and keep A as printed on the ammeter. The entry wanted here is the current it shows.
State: value=60 unit=A
